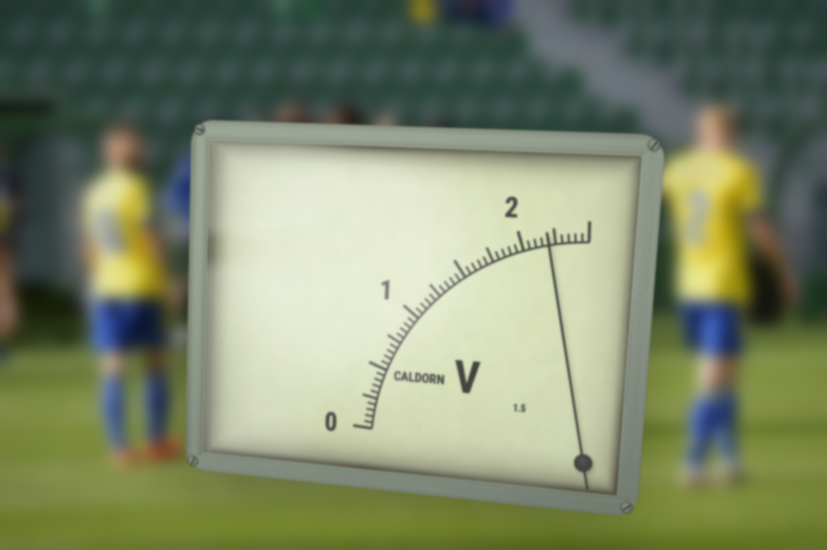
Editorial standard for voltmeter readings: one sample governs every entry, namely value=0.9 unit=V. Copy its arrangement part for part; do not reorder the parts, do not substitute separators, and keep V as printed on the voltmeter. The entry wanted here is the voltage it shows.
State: value=2.2 unit=V
